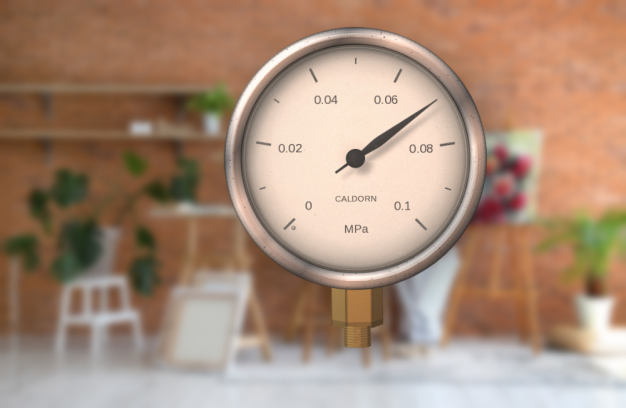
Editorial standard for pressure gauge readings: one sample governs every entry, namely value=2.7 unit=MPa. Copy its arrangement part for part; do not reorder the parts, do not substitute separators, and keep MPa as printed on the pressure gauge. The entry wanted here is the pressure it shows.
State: value=0.07 unit=MPa
